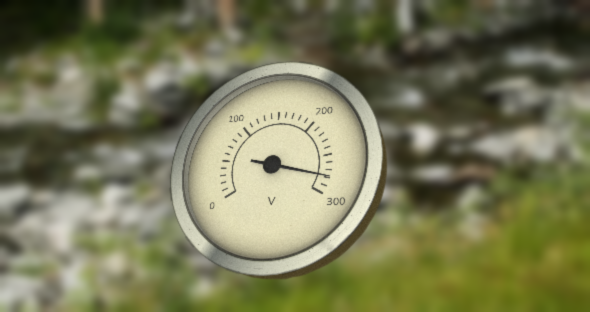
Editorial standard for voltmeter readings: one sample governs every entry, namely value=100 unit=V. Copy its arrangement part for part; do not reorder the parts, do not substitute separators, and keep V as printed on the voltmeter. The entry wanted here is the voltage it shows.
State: value=280 unit=V
